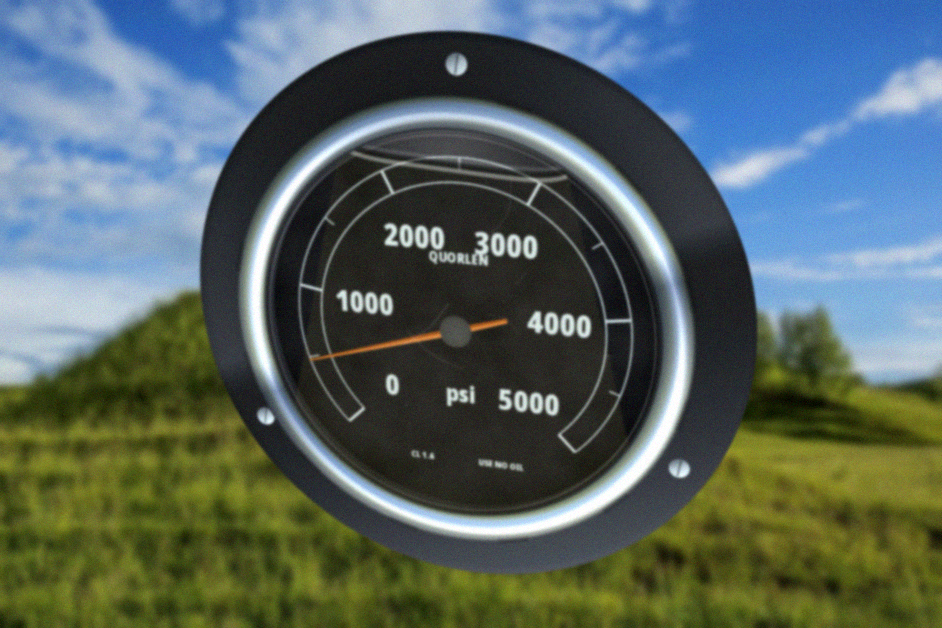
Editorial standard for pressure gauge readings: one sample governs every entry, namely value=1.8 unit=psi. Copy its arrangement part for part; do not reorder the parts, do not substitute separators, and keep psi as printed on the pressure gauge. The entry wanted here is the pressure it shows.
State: value=500 unit=psi
